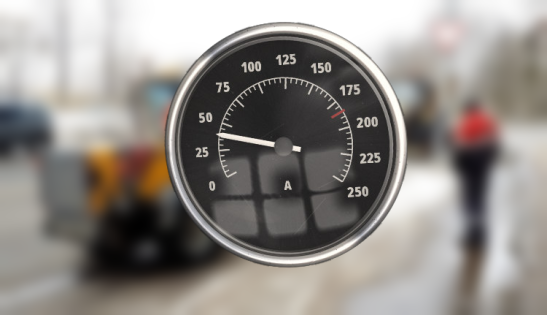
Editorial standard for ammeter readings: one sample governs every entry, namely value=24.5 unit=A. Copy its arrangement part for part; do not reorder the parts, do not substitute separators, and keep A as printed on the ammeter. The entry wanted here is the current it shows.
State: value=40 unit=A
